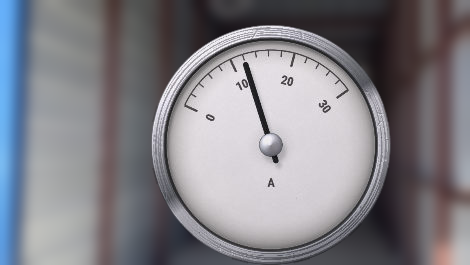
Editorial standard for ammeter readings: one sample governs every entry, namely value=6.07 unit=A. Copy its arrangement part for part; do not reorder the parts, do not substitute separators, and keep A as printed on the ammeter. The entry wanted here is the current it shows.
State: value=12 unit=A
